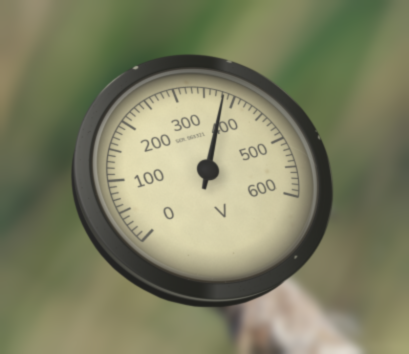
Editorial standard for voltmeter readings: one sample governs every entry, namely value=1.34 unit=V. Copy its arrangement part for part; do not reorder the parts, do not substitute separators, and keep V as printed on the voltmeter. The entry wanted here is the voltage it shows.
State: value=380 unit=V
